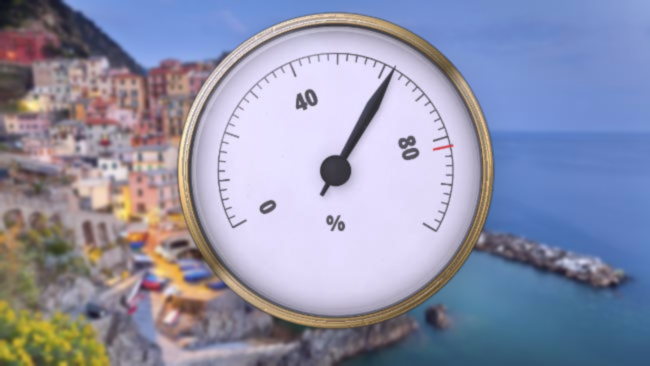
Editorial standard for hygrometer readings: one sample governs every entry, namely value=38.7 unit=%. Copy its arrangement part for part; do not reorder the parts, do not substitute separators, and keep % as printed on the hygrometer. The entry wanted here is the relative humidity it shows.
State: value=62 unit=%
